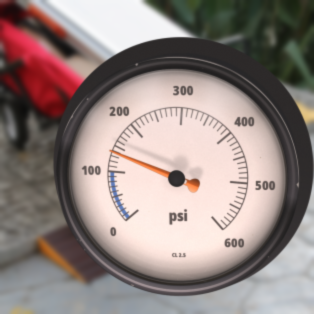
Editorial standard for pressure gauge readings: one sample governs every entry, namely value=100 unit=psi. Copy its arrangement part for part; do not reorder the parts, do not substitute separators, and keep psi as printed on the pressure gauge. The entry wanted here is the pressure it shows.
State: value=140 unit=psi
